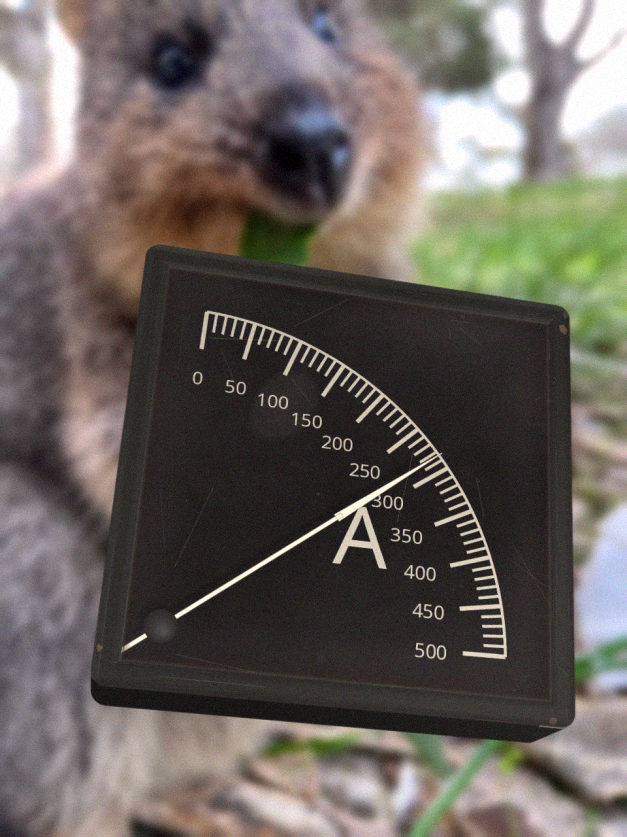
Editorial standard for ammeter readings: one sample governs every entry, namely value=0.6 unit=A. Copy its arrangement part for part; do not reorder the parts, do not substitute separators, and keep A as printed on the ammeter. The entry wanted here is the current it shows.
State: value=285 unit=A
